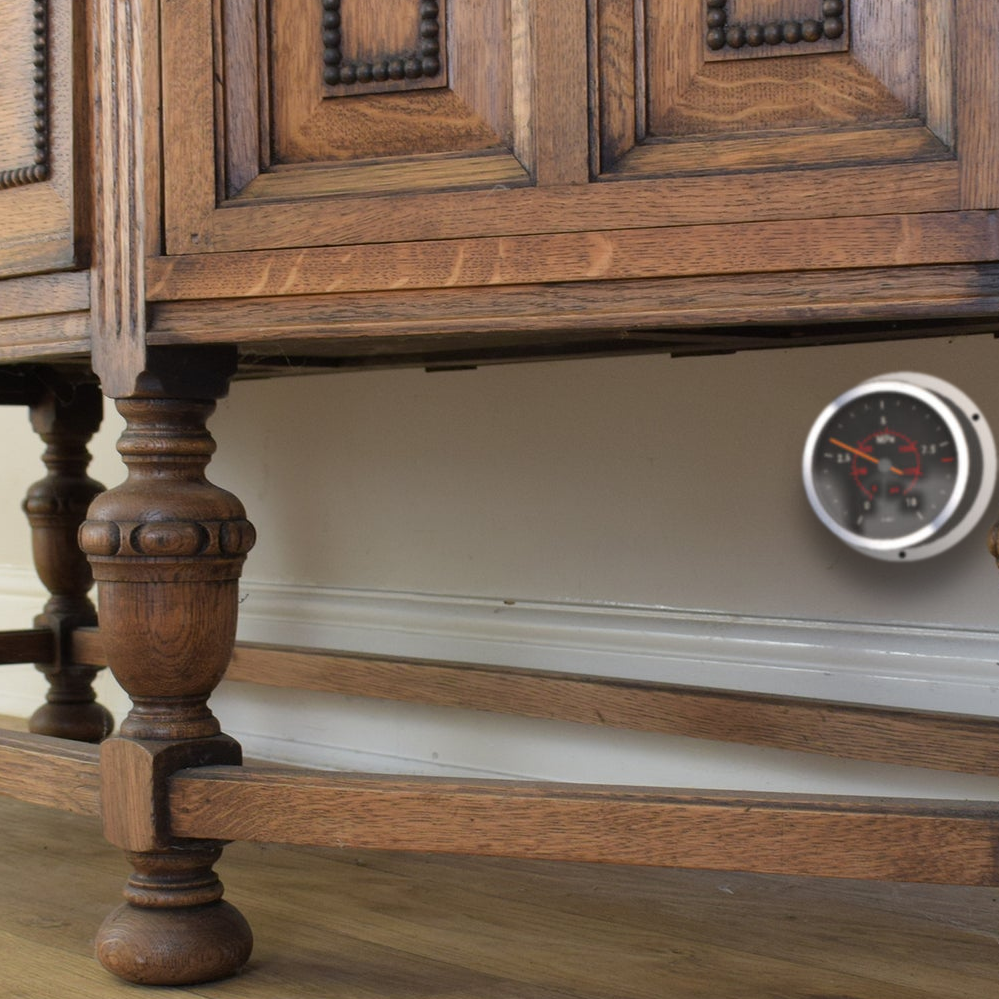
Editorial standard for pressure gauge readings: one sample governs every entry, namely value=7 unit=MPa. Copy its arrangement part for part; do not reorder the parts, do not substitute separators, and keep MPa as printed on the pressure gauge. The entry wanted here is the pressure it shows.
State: value=3 unit=MPa
